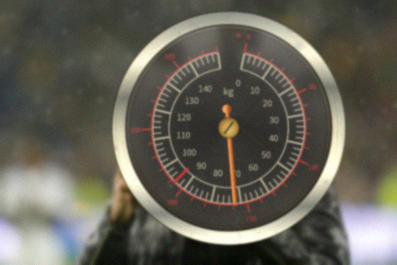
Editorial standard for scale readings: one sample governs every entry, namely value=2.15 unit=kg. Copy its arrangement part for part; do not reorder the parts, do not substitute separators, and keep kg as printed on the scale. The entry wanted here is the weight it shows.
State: value=72 unit=kg
